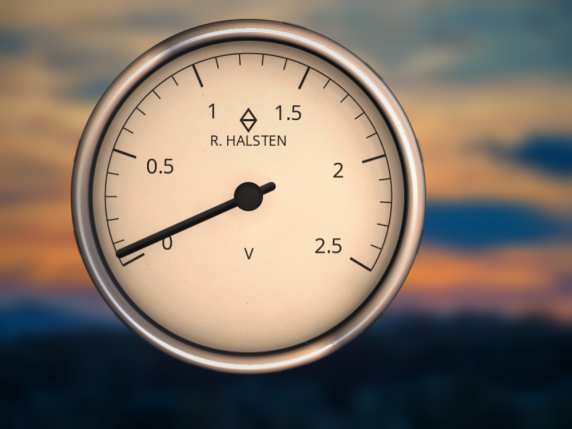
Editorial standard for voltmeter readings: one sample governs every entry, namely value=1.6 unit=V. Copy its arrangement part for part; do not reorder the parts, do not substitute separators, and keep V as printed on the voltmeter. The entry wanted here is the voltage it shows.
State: value=0.05 unit=V
